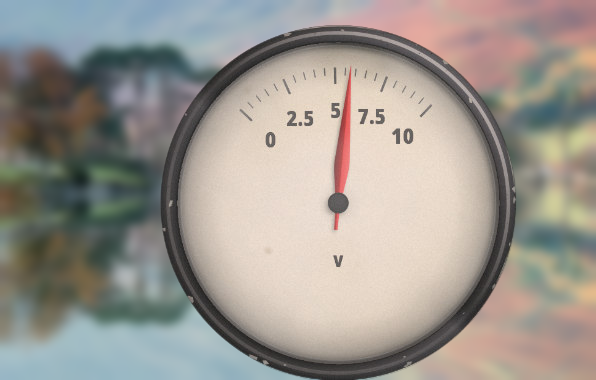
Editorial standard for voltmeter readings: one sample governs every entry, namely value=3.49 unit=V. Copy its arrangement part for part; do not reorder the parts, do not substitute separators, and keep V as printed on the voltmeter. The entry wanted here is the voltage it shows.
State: value=5.75 unit=V
